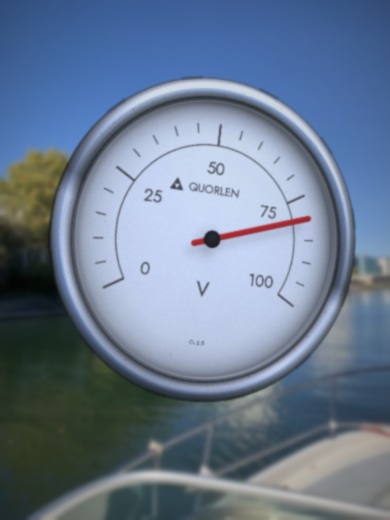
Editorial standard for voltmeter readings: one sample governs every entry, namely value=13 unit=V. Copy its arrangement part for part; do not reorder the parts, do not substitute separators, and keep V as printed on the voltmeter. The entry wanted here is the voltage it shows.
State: value=80 unit=V
